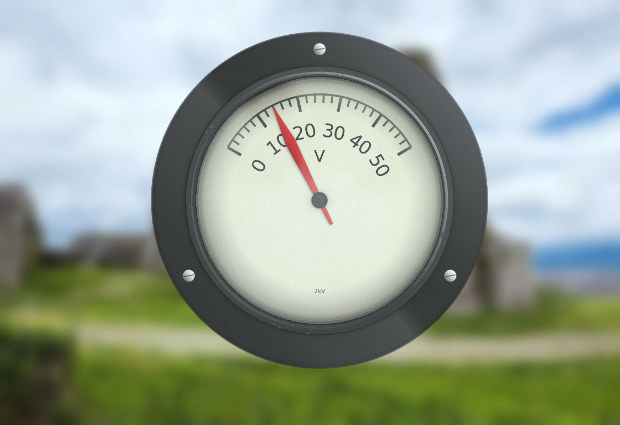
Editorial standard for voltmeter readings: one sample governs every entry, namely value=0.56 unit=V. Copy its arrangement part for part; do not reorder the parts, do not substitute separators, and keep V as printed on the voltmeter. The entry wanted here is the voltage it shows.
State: value=14 unit=V
